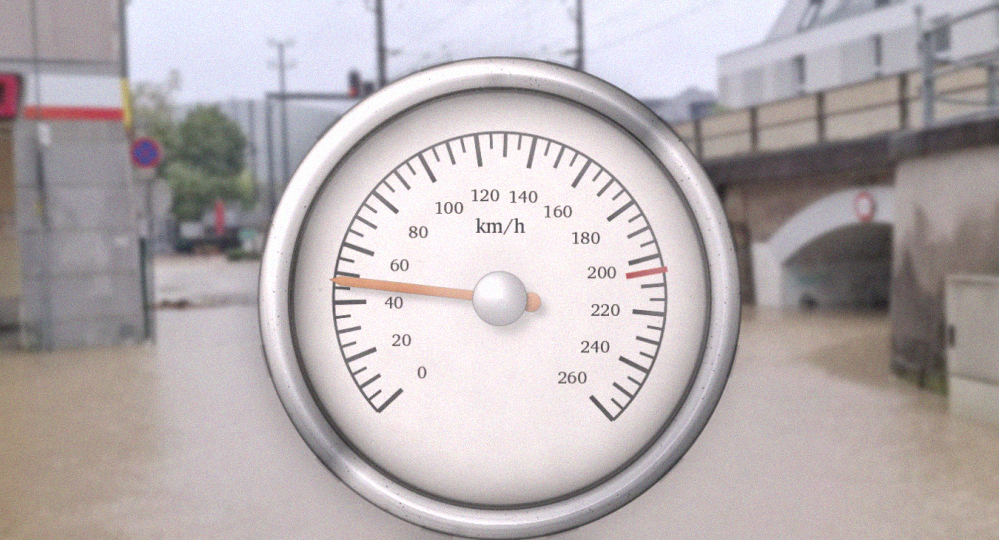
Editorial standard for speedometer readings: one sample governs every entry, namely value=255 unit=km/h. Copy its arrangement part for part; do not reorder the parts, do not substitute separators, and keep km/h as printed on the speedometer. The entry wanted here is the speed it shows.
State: value=47.5 unit=km/h
